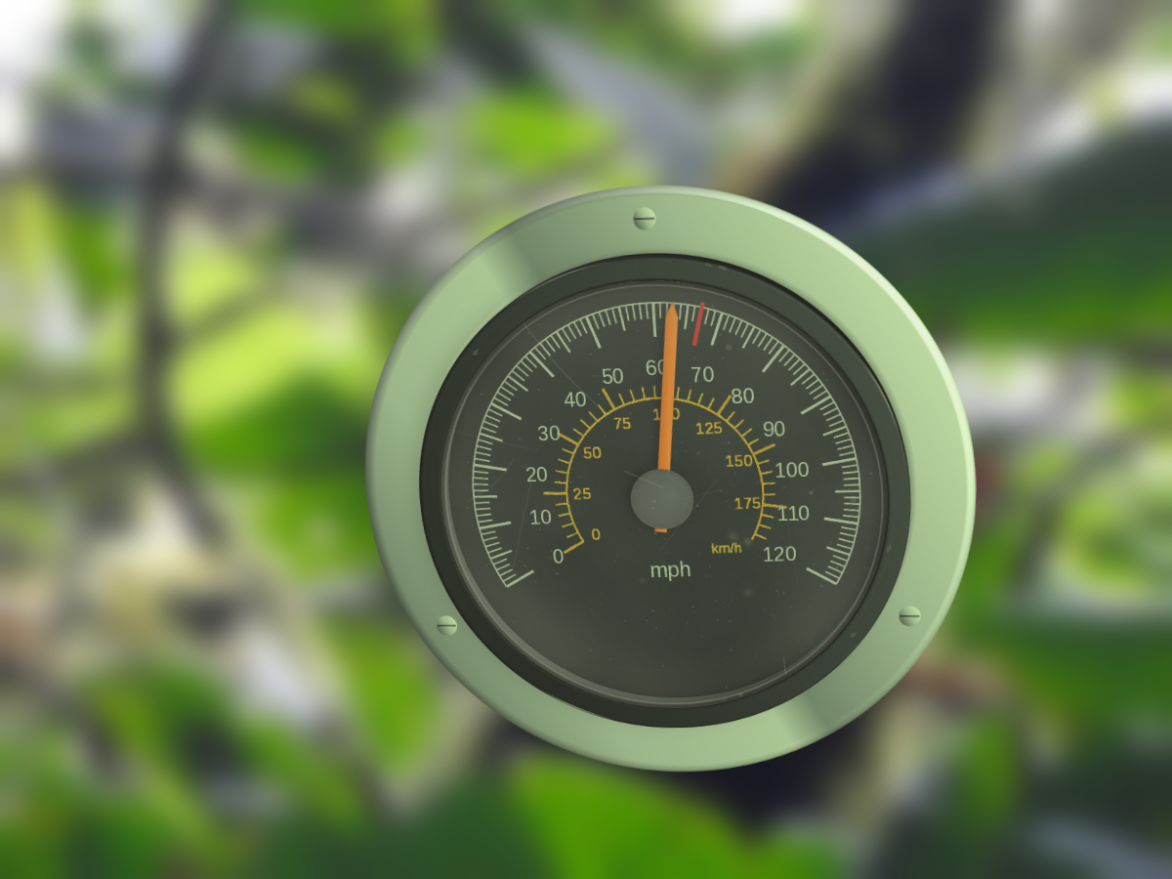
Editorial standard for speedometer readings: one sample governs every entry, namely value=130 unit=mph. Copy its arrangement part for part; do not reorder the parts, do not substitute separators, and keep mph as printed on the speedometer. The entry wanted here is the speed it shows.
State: value=63 unit=mph
